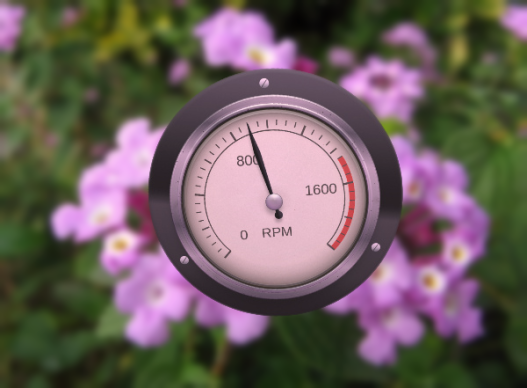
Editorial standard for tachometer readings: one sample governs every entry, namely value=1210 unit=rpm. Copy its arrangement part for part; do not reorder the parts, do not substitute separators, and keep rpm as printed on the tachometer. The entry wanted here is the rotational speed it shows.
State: value=900 unit=rpm
